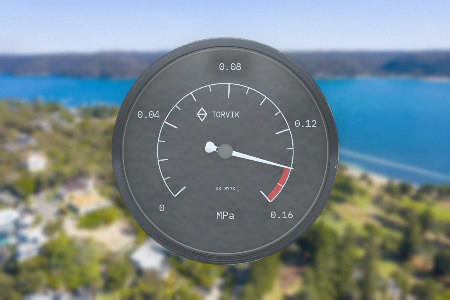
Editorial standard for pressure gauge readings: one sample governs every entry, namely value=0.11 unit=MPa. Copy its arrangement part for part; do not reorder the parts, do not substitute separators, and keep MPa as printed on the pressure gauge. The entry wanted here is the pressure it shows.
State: value=0.14 unit=MPa
